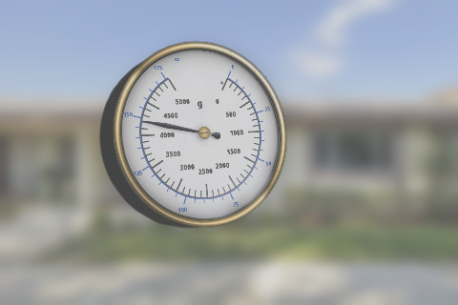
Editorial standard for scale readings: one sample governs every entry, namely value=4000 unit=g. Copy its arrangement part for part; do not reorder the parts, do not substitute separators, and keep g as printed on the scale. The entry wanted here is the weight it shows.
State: value=4200 unit=g
